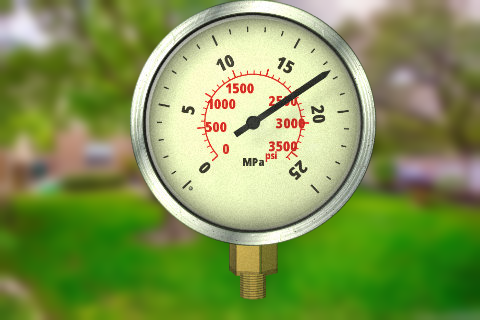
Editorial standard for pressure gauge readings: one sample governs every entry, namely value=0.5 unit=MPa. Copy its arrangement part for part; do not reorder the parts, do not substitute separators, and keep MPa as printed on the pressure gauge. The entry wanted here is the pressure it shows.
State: value=17.5 unit=MPa
